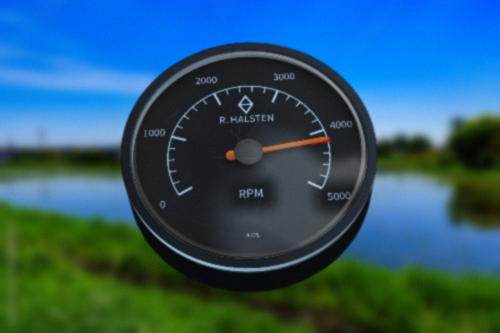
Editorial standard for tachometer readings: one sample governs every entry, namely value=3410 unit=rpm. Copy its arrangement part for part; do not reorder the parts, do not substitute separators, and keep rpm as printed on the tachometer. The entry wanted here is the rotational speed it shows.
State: value=4200 unit=rpm
